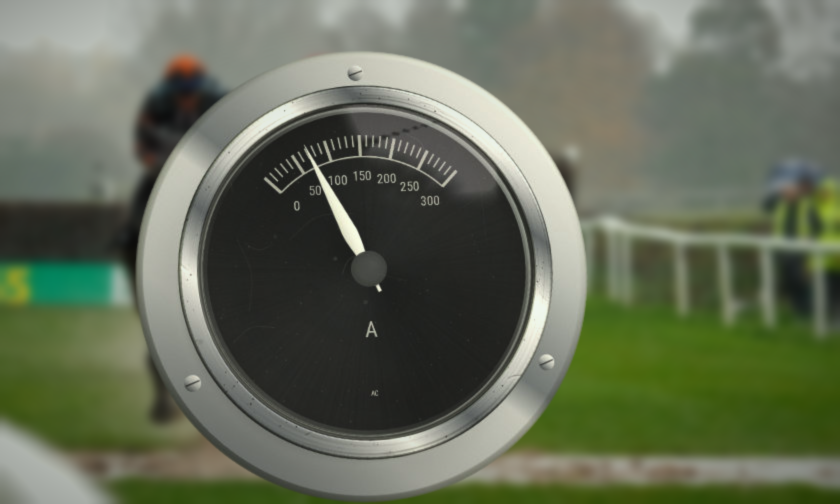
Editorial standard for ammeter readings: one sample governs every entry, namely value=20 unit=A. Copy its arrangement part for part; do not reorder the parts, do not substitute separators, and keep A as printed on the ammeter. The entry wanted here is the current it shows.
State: value=70 unit=A
